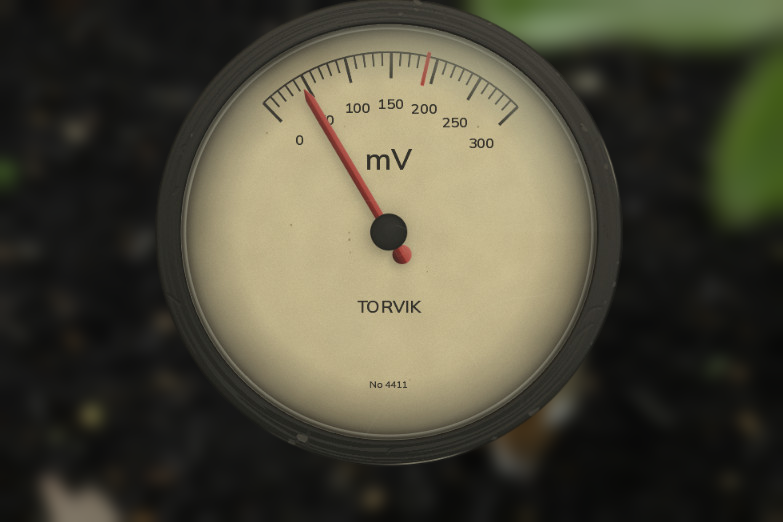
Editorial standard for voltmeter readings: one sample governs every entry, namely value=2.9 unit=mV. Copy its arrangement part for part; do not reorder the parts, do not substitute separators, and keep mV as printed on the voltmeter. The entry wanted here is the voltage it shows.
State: value=45 unit=mV
